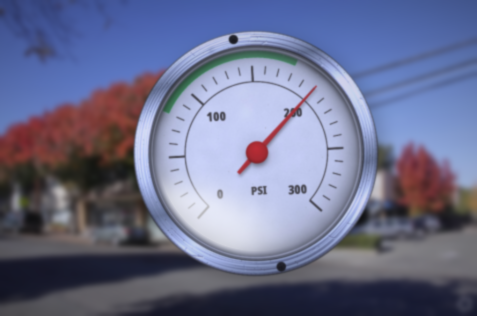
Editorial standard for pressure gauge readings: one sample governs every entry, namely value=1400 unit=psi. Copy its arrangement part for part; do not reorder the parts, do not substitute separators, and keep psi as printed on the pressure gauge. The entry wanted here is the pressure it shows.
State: value=200 unit=psi
